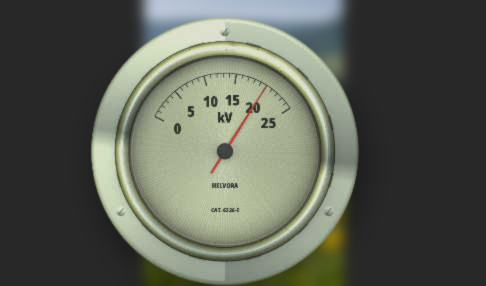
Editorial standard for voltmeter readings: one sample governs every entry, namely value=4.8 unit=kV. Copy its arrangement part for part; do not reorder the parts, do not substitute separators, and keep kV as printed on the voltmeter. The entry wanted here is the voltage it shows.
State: value=20 unit=kV
